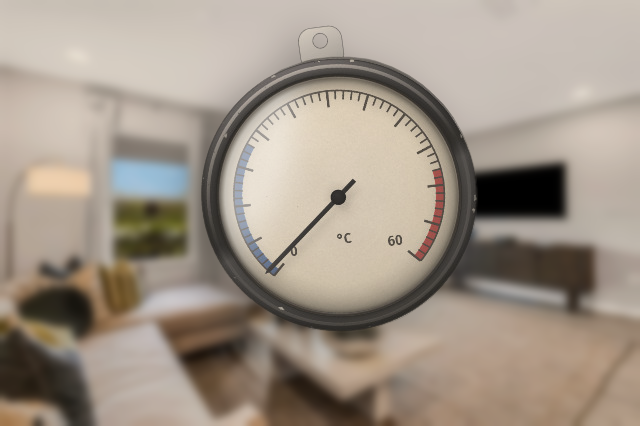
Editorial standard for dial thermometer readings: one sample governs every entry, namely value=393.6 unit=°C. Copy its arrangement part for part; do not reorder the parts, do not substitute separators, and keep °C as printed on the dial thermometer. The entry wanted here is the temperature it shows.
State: value=1 unit=°C
